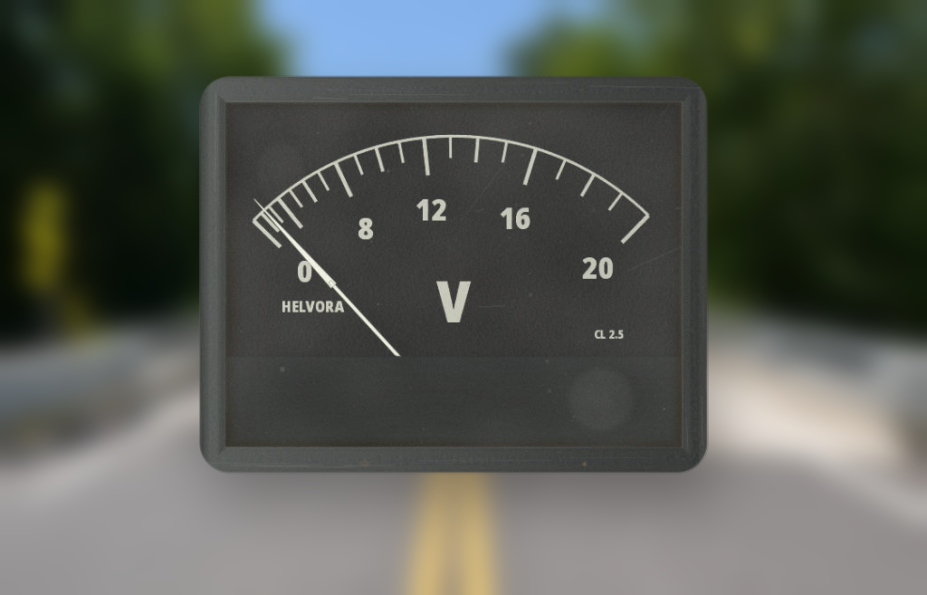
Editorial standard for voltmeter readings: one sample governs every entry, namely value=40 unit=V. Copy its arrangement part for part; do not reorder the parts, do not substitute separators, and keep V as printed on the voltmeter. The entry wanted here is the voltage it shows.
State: value=2.5 unit=V
